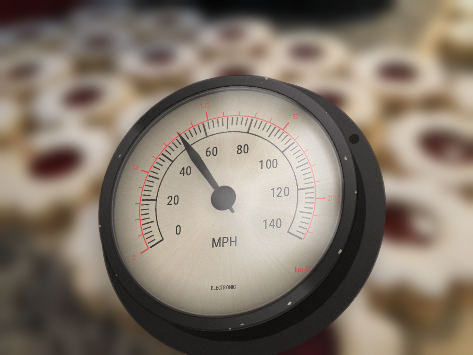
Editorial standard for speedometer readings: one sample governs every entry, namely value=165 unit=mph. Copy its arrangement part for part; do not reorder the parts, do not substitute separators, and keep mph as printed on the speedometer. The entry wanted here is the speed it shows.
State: value=50 unit=mph
